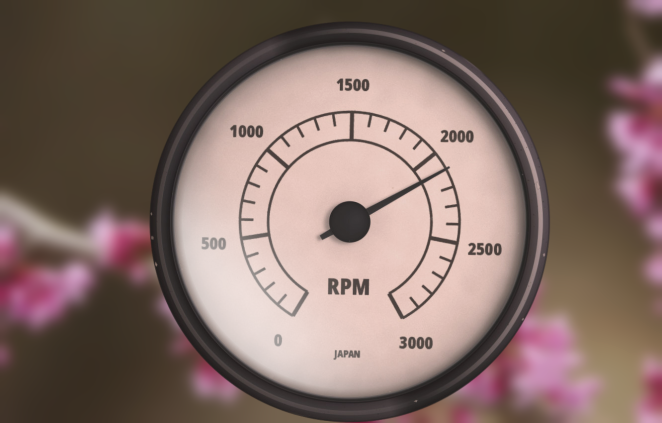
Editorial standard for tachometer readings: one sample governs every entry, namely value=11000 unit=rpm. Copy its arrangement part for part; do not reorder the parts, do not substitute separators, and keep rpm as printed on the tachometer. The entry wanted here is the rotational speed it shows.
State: value=2100 unit=rpm
